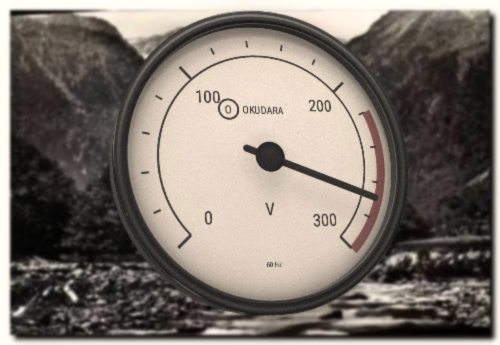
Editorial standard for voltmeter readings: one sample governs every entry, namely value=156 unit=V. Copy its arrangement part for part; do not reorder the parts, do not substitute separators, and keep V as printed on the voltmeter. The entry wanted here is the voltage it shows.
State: value=270 unit=V
